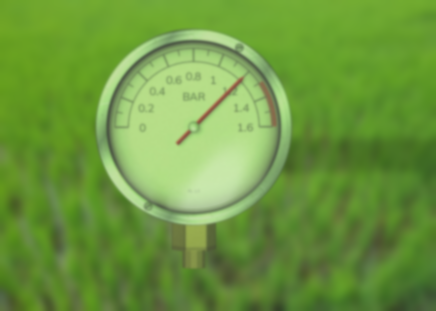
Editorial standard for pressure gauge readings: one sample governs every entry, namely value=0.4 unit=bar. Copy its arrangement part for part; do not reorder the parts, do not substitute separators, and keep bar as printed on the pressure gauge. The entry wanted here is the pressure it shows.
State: value=1.2 unit=bar
